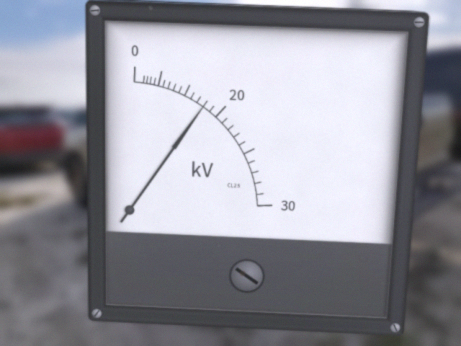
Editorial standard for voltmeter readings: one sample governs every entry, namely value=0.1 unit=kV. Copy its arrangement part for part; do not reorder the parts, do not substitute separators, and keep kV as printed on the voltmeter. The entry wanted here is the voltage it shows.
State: value=18 unit=kV
